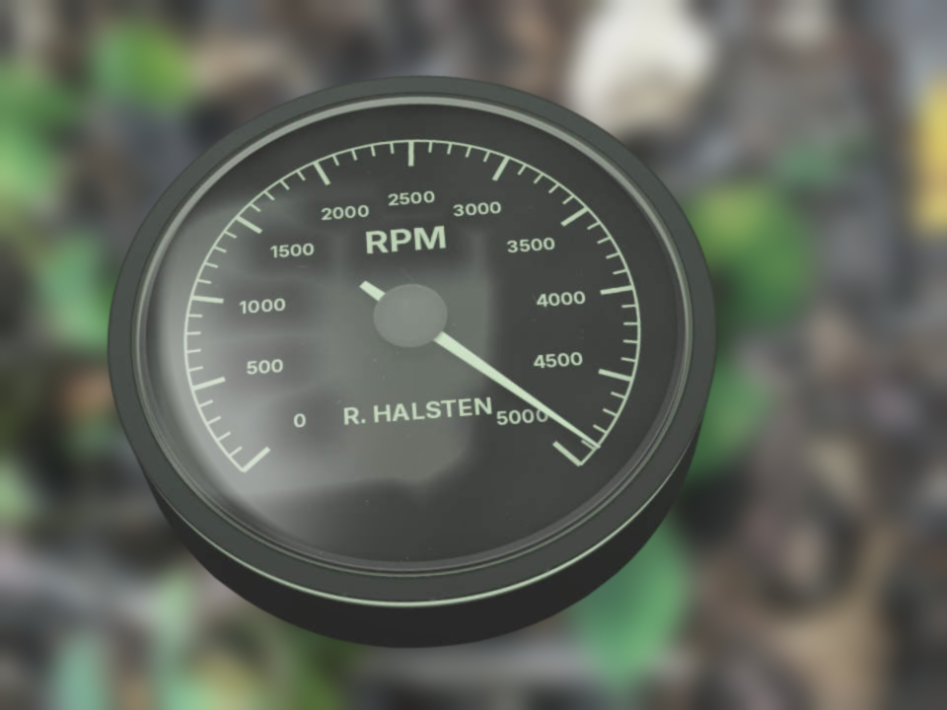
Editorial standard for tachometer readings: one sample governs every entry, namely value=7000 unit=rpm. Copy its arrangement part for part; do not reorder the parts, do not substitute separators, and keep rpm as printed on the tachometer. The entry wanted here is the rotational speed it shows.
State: value=4900 unit=rpm
